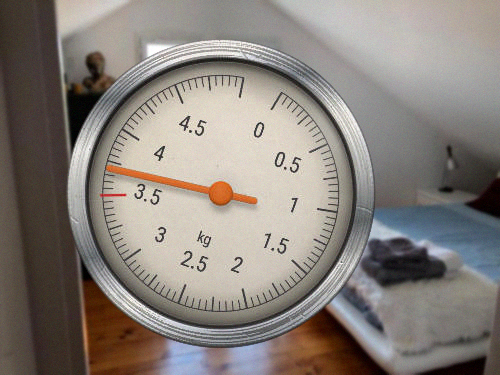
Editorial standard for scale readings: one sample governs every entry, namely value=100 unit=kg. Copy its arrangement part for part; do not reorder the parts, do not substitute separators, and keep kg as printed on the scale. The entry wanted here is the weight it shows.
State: value=3.7 unit=kg
